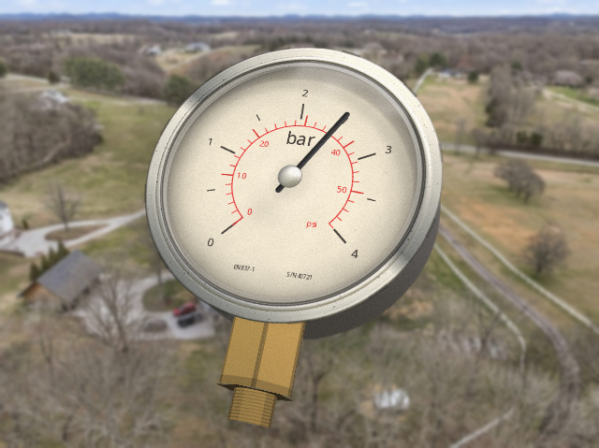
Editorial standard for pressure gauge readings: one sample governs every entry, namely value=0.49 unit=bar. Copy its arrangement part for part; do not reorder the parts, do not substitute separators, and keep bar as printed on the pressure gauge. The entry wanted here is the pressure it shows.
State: value=2.5 unit=bar
